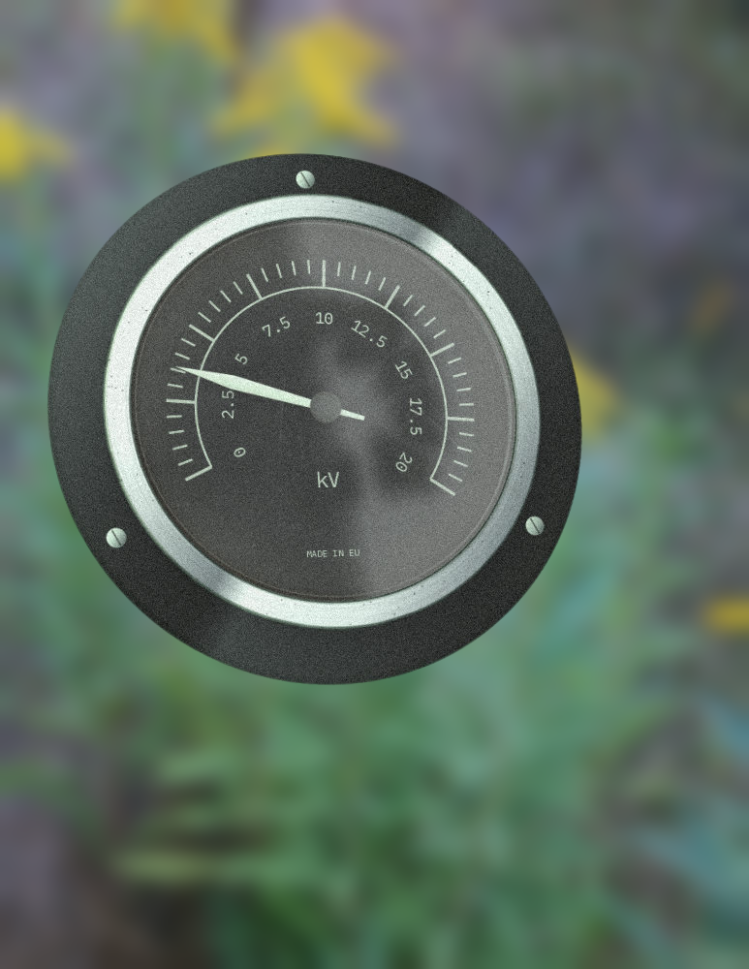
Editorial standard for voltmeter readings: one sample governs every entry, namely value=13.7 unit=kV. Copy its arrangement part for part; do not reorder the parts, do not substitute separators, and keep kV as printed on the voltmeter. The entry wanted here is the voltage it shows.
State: value=3.5 unit=kV
